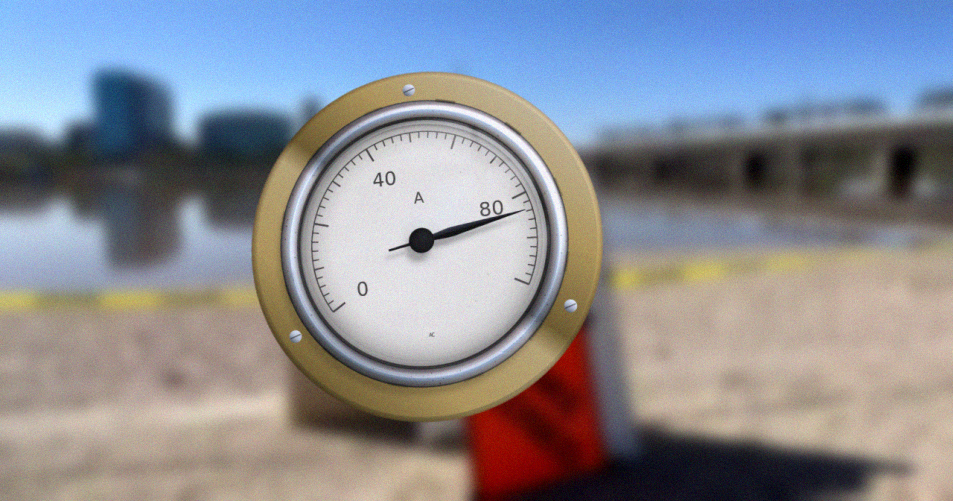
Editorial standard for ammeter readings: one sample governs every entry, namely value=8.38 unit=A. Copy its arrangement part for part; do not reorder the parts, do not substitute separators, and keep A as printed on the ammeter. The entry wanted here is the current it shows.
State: value=84 unit=A
